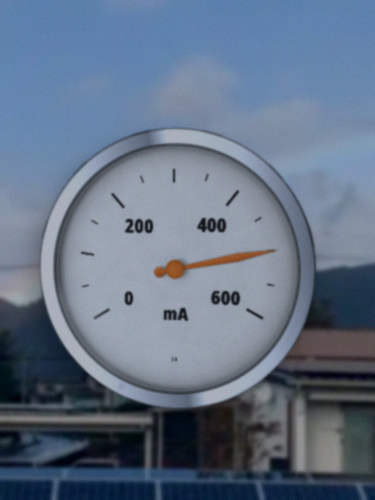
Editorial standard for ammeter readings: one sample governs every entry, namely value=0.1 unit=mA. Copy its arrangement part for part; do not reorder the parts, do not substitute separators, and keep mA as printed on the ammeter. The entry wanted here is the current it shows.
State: value=500 unit=mA
